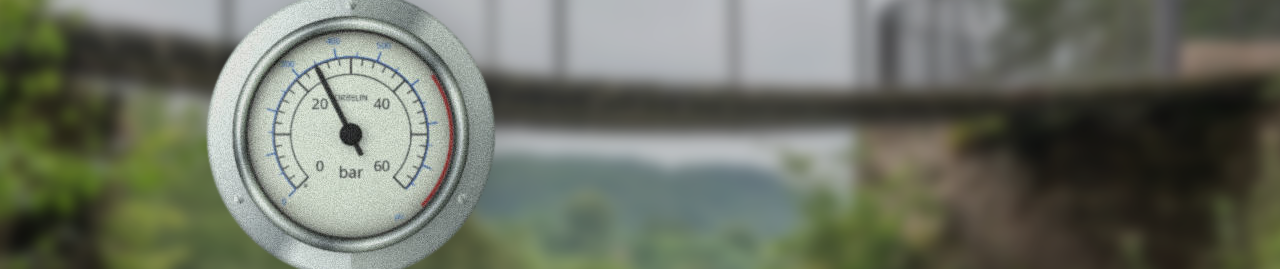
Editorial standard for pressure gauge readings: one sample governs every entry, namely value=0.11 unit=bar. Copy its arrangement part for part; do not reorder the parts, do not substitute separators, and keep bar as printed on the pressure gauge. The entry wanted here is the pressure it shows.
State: value=24 unit=bar
